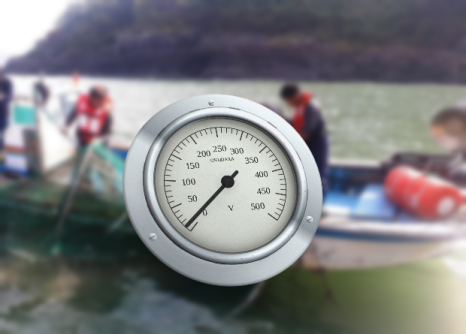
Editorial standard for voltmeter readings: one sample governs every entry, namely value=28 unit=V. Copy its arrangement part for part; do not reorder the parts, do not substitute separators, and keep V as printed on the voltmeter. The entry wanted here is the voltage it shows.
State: value=10 unit=V
